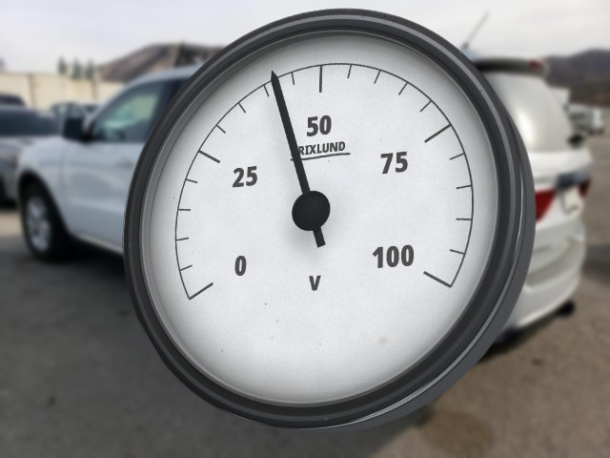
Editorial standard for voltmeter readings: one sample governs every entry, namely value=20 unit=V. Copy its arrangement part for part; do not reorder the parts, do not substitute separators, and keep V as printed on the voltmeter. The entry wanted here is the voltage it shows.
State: value=42.5 unit=V
